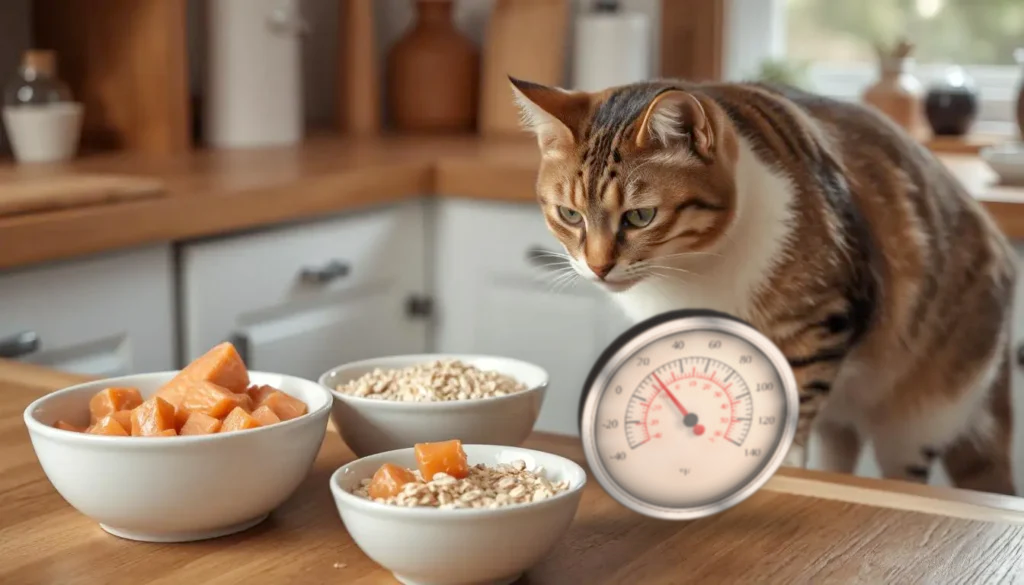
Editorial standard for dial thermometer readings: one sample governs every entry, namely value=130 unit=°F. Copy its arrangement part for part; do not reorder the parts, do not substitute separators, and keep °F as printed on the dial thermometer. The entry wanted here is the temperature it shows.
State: value=20 unit=°F
